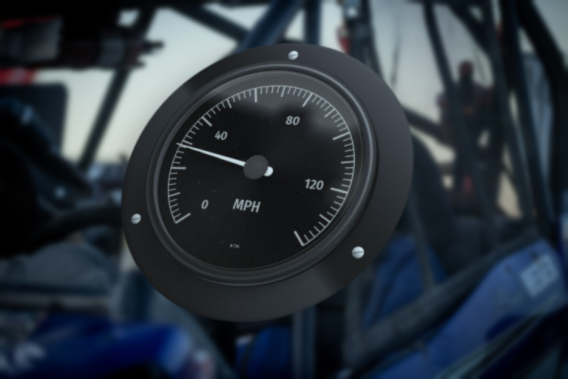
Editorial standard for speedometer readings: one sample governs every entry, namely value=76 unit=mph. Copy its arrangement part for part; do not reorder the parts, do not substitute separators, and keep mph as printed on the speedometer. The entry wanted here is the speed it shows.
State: value=28 unit=mph
